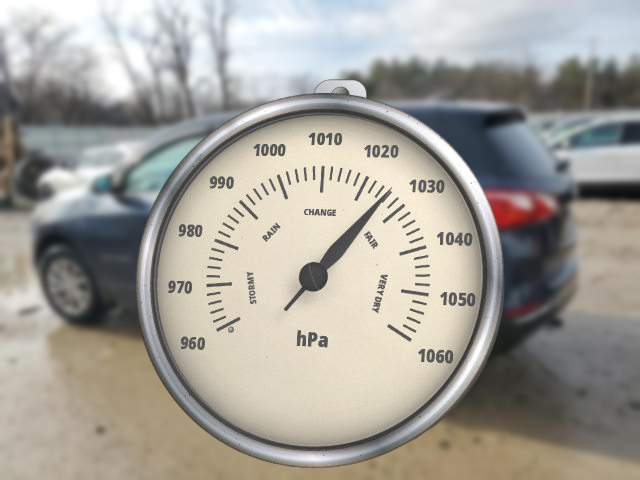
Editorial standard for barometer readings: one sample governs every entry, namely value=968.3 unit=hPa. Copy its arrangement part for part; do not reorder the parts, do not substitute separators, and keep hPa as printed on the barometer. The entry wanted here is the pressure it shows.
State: value=1026 unit=hPa
